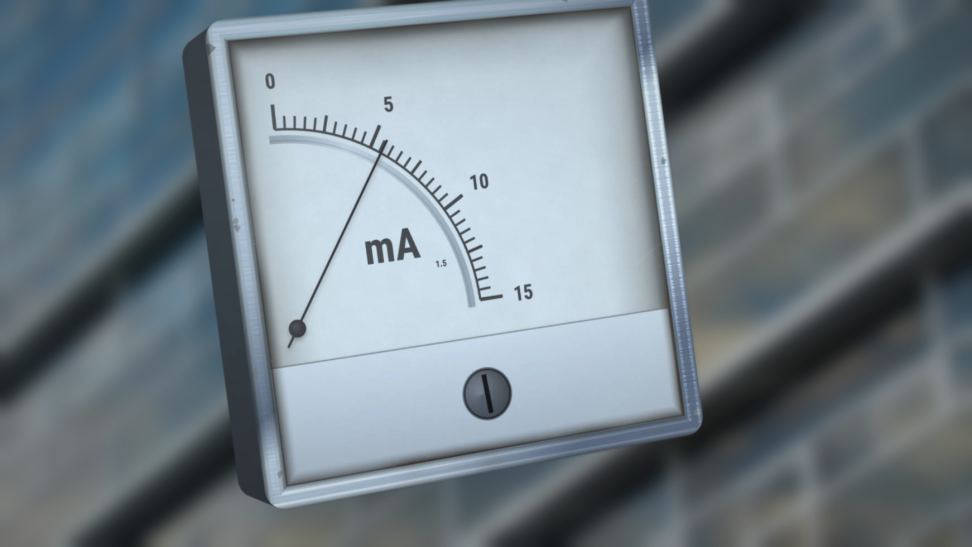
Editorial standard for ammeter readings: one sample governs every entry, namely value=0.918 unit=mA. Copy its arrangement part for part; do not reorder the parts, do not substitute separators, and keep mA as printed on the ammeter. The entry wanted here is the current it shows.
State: value=5.5 unit=mA
